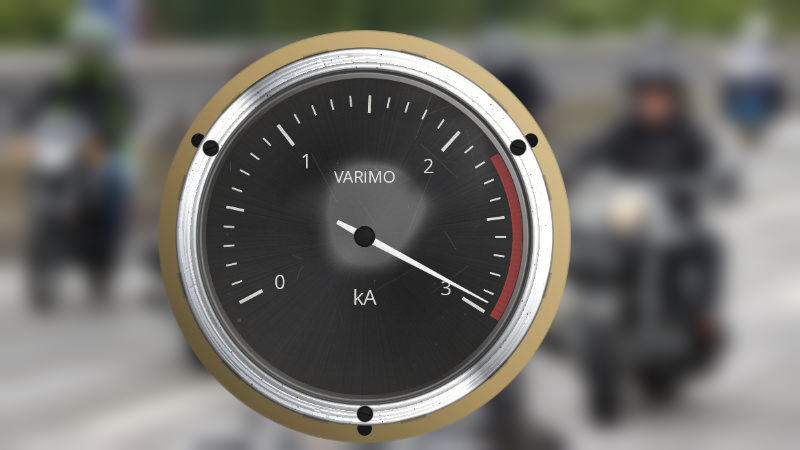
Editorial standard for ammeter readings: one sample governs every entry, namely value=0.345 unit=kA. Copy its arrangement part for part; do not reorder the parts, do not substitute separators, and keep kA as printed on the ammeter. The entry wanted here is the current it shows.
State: value=2.95 unit=kA
